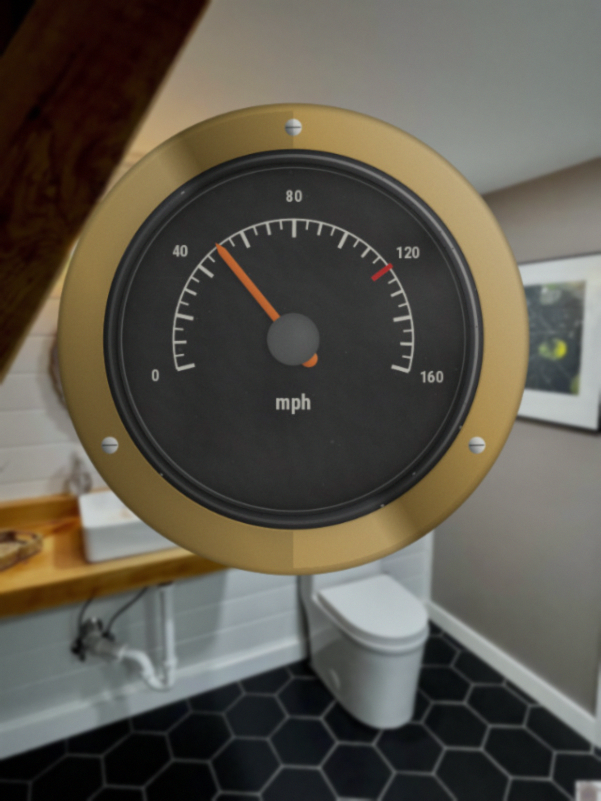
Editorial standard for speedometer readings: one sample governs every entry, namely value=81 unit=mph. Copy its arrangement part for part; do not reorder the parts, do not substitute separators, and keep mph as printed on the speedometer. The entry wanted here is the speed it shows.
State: value=50 unit=mph
